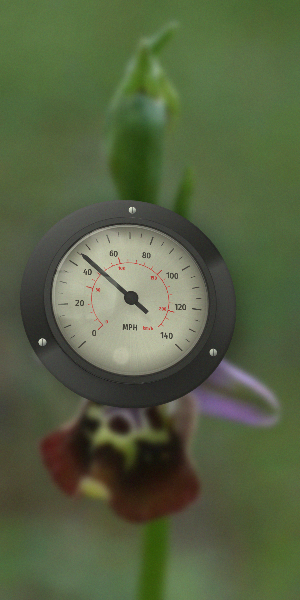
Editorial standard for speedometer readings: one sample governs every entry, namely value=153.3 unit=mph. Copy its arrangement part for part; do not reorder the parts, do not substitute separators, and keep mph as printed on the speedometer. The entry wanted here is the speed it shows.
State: value=45 unit=mph
